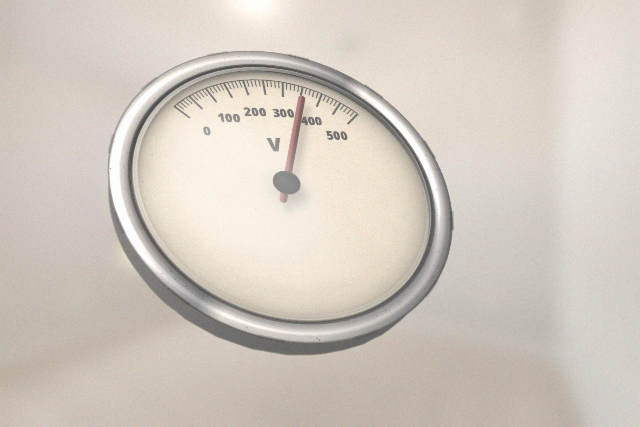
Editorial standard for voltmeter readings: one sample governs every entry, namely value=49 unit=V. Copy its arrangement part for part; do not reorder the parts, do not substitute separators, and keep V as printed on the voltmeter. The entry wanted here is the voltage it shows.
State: value=350 unit=V
